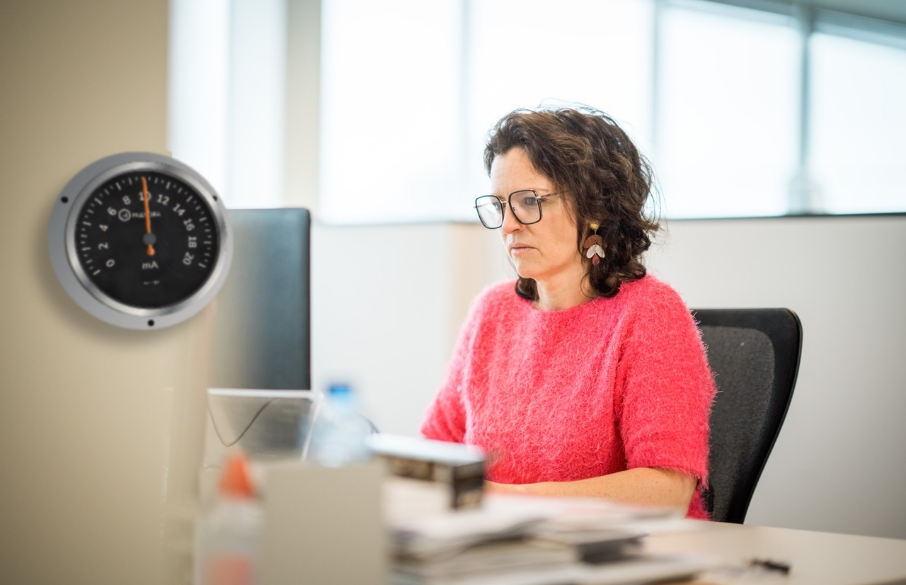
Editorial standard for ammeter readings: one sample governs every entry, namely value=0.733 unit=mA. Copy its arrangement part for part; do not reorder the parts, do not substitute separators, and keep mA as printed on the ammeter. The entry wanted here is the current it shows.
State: value=10 unit=mA
